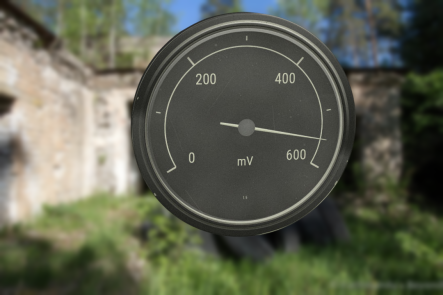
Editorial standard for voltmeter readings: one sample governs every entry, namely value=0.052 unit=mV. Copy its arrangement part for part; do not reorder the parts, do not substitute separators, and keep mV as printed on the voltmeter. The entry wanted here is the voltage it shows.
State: value=550 unit=mV
